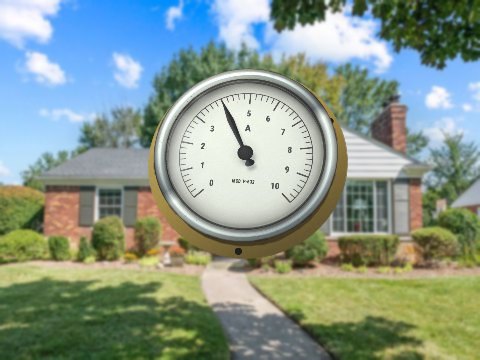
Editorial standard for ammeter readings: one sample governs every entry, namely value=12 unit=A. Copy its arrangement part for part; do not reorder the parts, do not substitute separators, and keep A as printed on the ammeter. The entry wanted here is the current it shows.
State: value=4 unit=A
